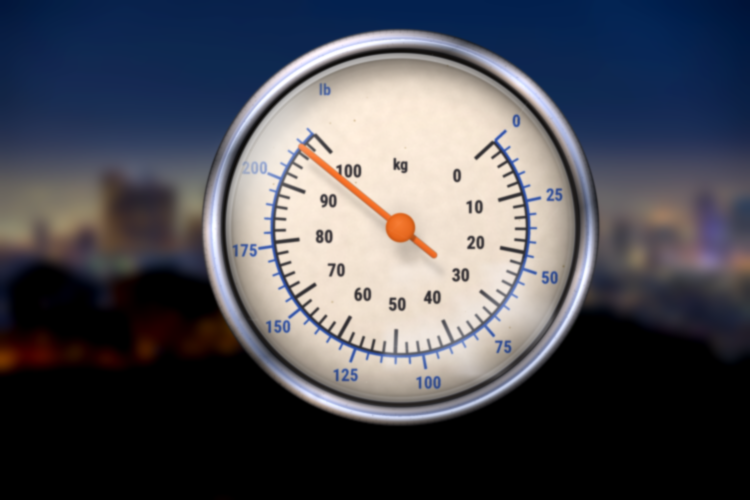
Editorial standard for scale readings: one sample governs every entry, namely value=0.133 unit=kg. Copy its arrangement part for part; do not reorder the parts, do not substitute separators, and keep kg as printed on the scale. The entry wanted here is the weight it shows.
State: value=97 unit=kg
